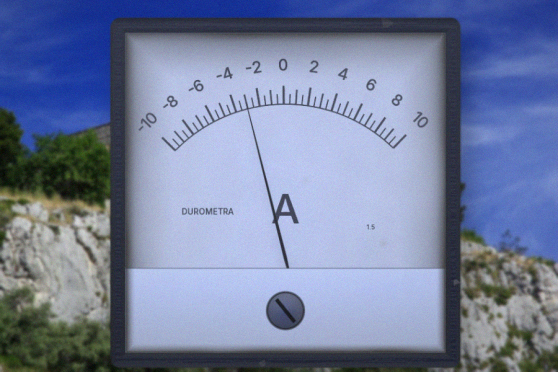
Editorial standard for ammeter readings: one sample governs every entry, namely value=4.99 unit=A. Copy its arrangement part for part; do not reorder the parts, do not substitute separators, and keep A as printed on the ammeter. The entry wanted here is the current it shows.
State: value=-3 unit=A
